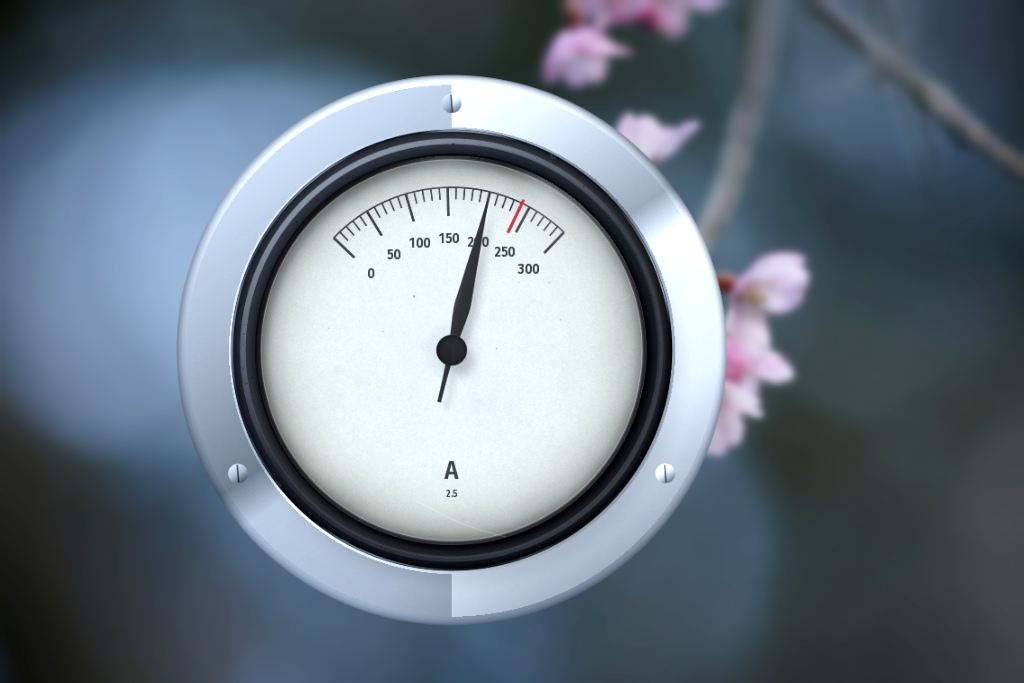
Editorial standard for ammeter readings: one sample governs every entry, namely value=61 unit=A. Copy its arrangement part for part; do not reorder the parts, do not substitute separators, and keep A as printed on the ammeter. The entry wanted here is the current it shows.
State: value=200 unit=A
